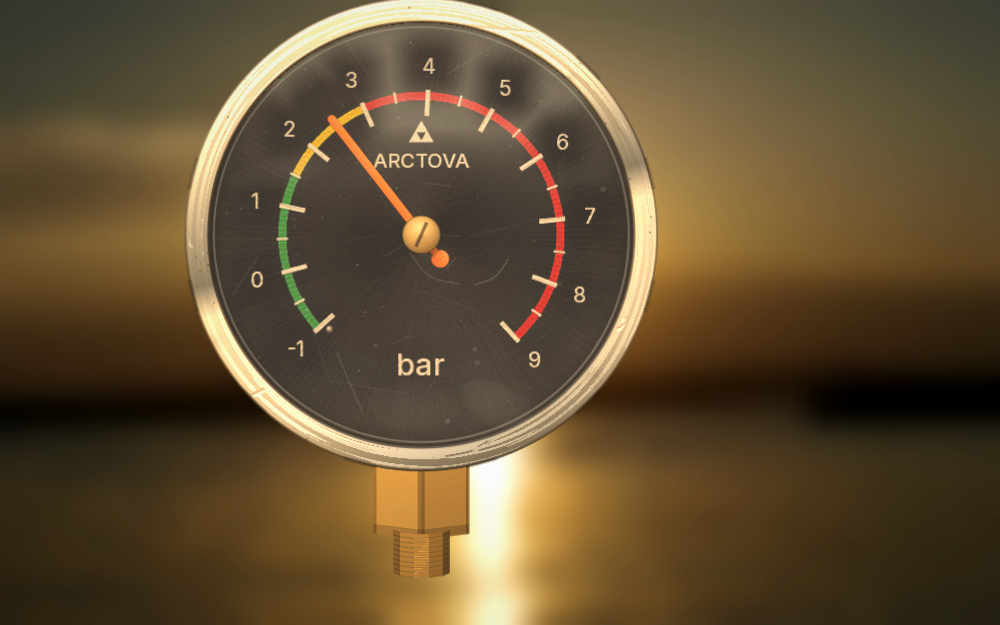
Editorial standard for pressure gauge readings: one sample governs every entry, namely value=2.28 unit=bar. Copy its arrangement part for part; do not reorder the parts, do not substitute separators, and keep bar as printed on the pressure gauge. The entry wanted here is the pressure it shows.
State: value=2.5 unit=bar
